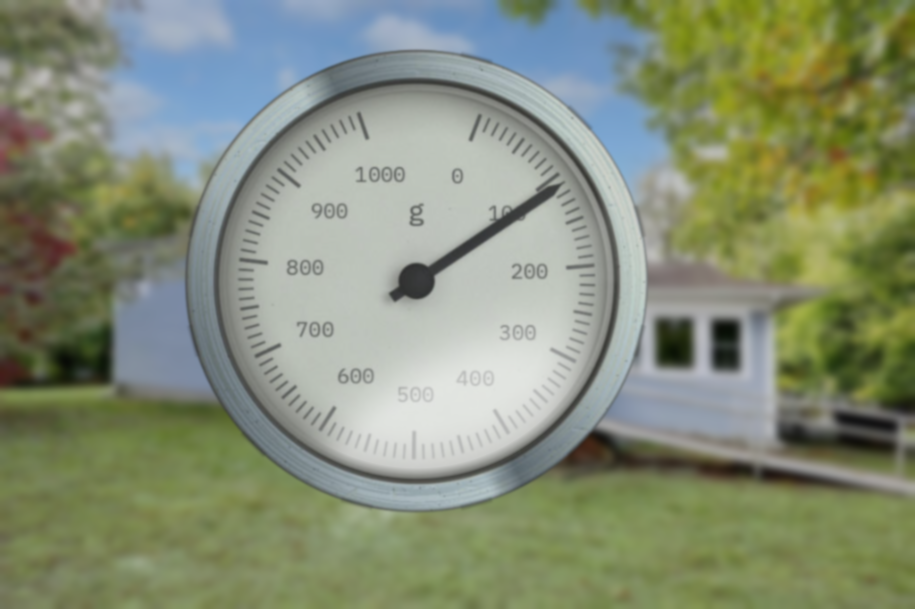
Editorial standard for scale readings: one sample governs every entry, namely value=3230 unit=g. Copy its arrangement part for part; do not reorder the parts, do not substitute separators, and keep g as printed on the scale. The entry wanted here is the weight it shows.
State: value=110 unit=g
